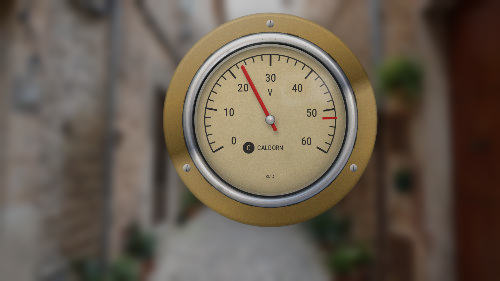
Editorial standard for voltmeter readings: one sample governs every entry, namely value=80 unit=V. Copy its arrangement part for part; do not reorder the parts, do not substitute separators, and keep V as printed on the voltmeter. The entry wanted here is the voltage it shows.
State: value=23 unit=V
